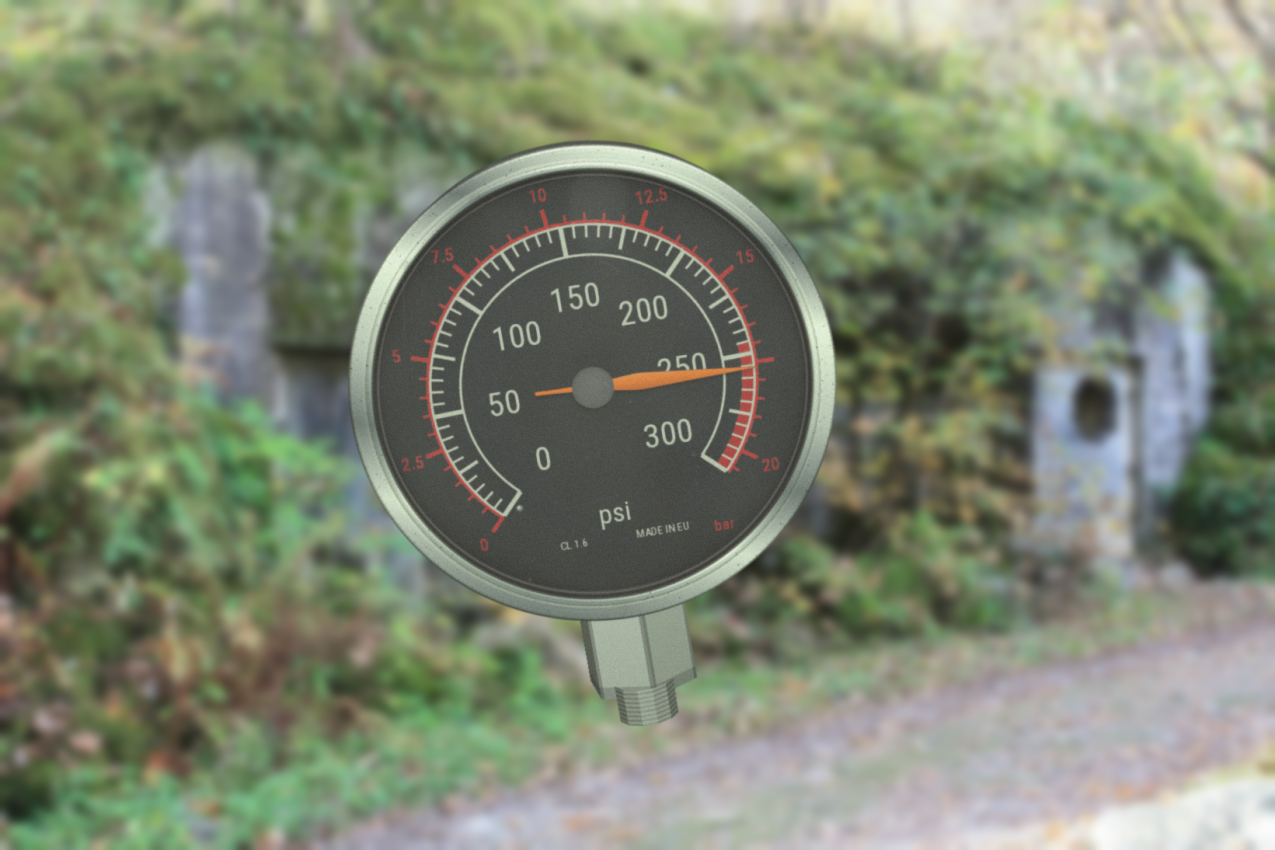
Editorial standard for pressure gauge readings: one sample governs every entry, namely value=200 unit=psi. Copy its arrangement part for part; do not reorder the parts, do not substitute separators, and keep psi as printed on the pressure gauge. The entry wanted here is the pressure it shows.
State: value=255 unit=psi
